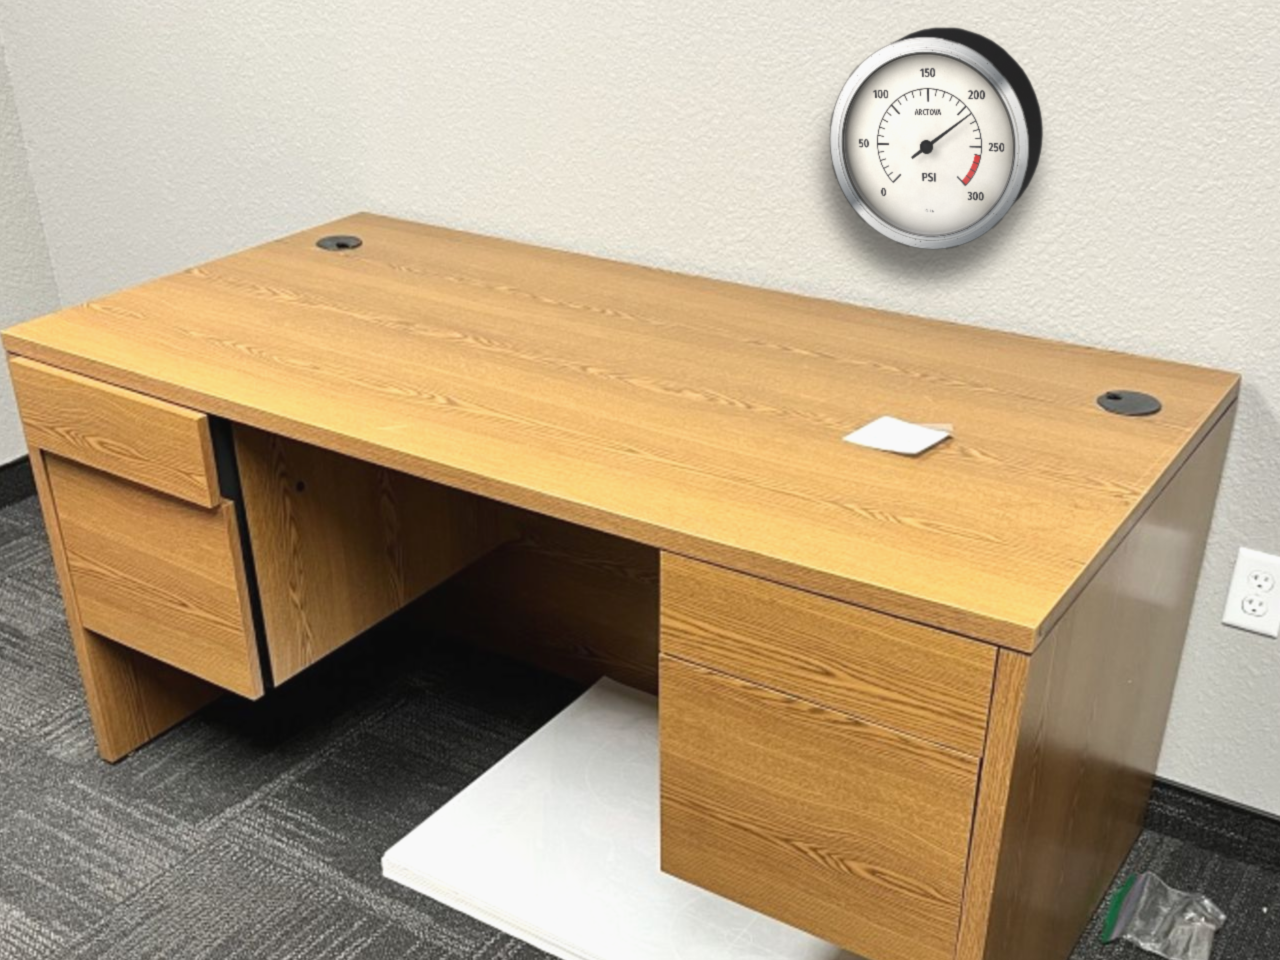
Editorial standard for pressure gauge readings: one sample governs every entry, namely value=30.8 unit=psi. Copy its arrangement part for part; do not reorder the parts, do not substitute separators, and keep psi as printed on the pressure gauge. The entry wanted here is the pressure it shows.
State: value=210 unit=psi
